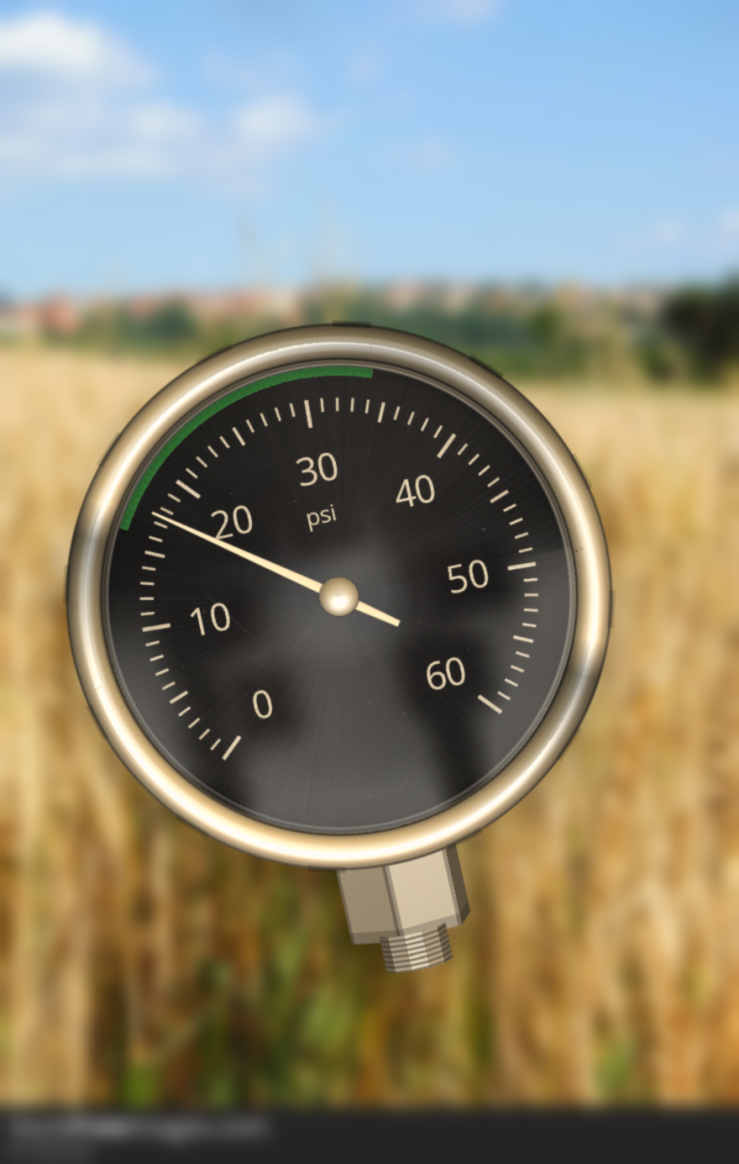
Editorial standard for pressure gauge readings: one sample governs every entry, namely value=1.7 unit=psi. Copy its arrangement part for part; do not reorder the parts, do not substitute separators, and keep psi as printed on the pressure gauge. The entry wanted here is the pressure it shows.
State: value=17.5 unit=psi
